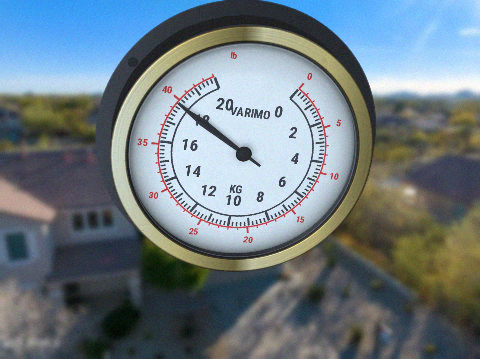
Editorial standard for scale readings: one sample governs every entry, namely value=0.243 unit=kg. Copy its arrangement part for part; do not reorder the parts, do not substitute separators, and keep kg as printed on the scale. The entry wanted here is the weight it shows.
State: value=18 unit=kg
